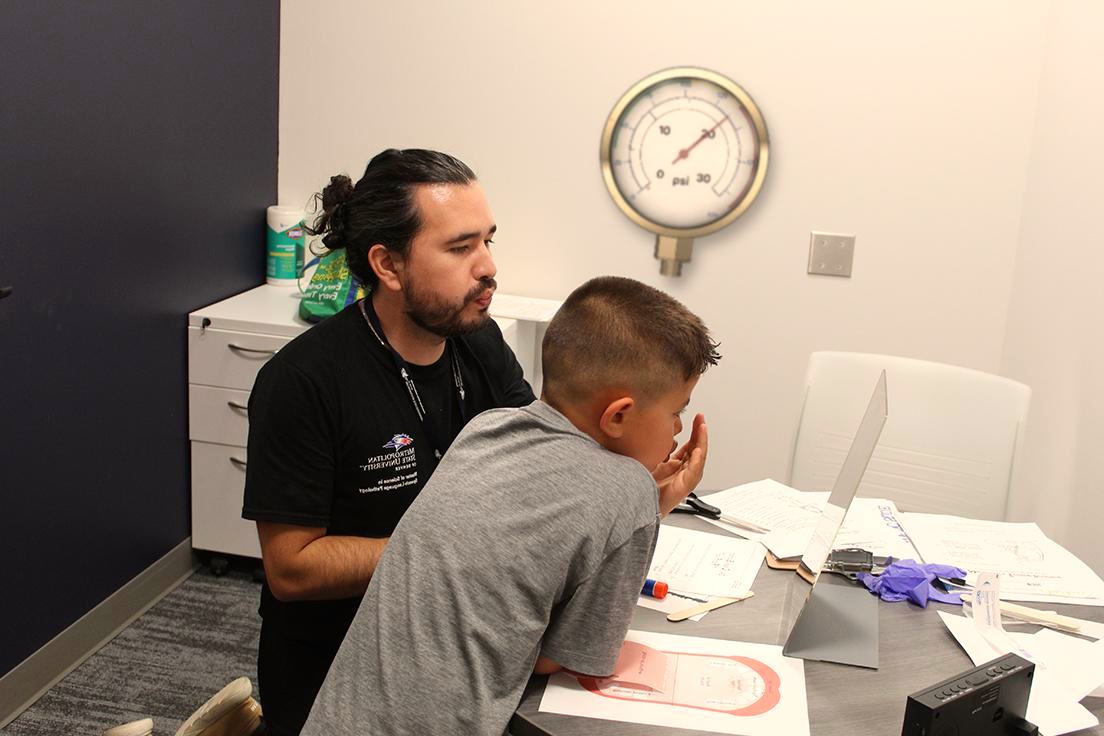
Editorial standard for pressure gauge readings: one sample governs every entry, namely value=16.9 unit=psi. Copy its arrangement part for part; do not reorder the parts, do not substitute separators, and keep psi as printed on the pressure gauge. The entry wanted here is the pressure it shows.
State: value=20 unit=psi
